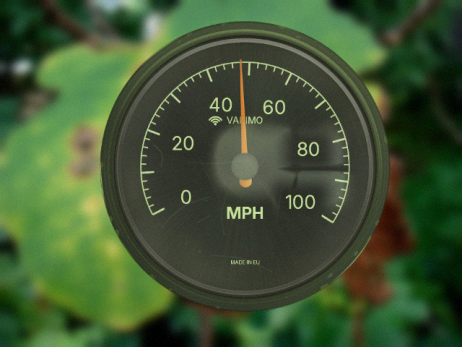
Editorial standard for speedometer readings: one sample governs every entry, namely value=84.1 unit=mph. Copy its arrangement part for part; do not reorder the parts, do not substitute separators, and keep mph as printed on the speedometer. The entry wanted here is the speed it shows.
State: value=48 unit=mph
